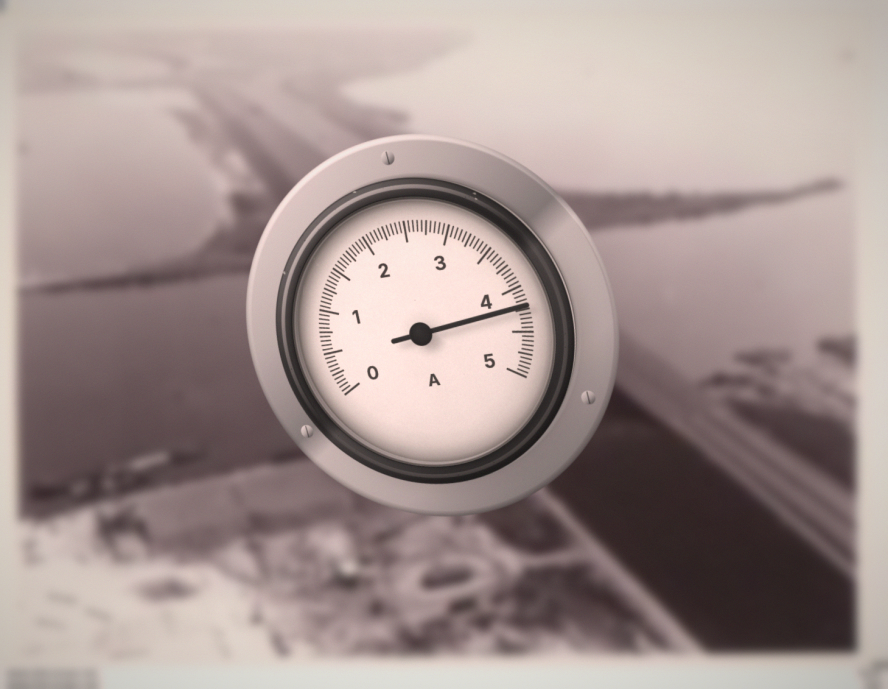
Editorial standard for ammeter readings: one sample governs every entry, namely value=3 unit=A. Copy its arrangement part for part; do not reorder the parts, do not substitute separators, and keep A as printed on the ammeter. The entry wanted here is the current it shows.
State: value=4.2 unit=A
